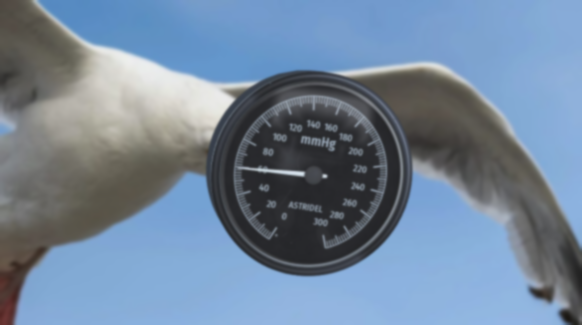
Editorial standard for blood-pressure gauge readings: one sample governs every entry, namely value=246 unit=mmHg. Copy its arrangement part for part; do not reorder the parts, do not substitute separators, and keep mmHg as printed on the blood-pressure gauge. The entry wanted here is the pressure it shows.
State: value=60 unit=mmHg
